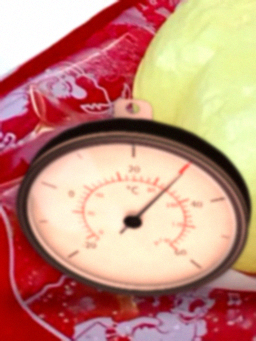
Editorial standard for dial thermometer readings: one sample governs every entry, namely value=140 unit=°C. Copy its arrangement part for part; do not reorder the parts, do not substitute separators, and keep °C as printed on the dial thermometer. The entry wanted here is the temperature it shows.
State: value=30 unit=°C
